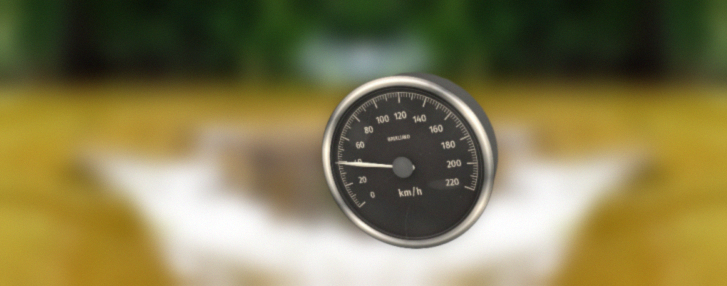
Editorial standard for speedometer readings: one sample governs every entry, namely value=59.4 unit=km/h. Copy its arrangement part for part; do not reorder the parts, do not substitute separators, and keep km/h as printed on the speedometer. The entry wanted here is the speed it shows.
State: value=40 unit=km/h
